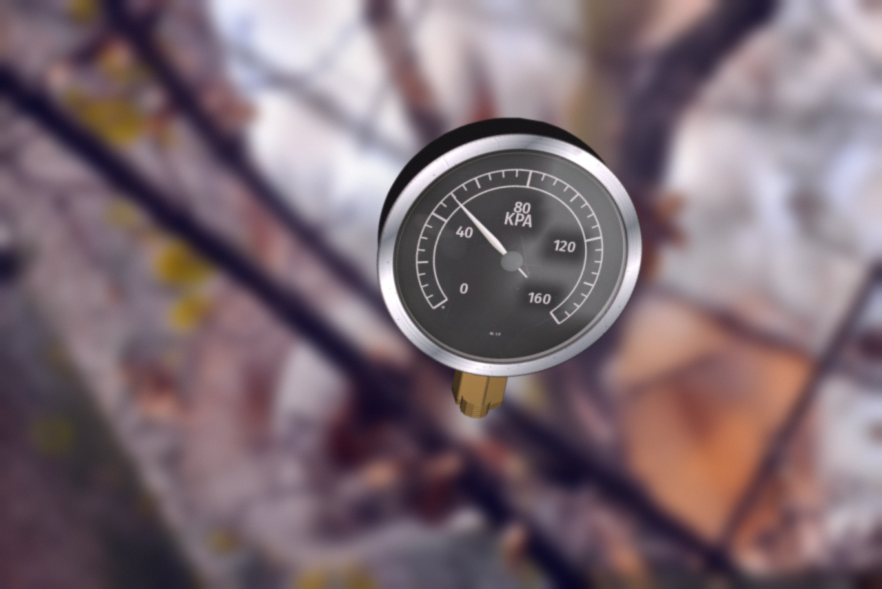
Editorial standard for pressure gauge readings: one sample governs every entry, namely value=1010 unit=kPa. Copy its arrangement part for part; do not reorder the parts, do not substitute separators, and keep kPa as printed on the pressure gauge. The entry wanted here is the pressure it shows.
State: value=50 unit=kPa
